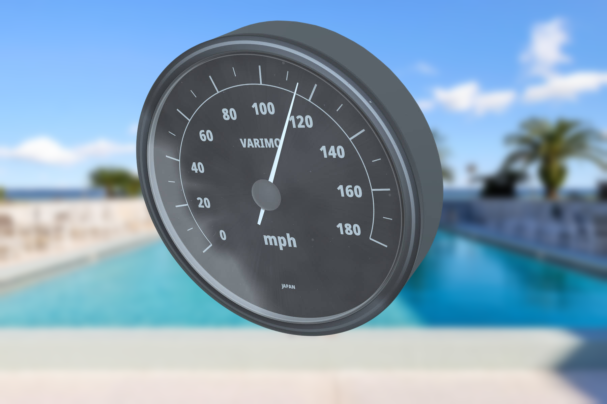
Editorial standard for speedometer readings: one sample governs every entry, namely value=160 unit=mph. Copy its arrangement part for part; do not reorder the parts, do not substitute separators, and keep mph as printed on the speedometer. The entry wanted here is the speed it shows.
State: value=115 unit=mph
